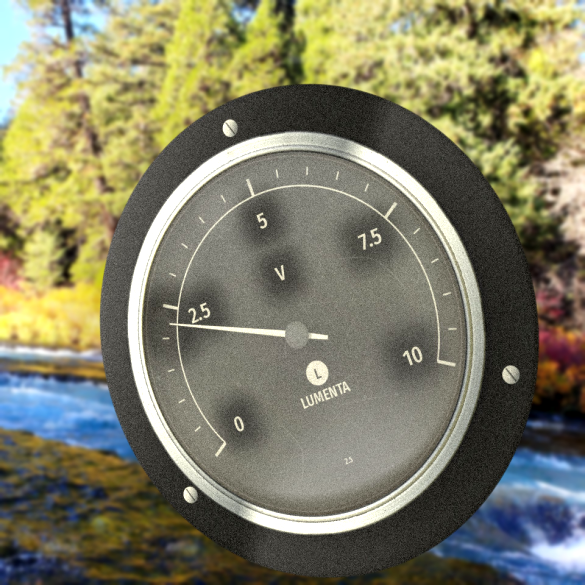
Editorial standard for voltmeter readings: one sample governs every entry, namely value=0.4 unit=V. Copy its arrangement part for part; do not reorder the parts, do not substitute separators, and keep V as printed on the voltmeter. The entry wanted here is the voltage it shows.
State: value=2.25 unit=V
